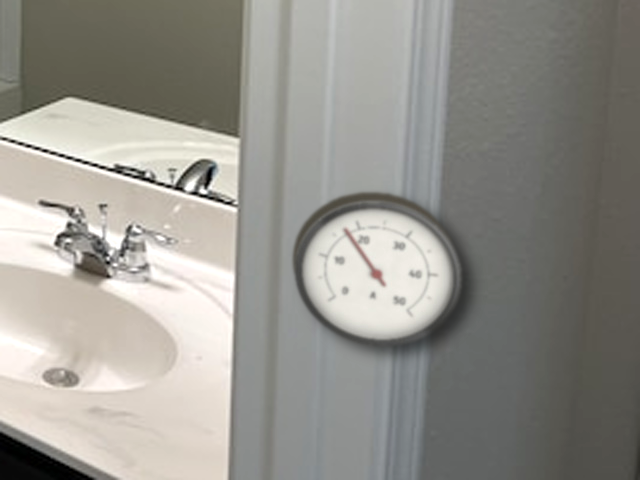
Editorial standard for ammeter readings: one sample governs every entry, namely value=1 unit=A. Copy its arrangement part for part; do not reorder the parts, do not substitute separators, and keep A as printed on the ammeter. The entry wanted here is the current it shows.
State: value=17.5 unit=A
